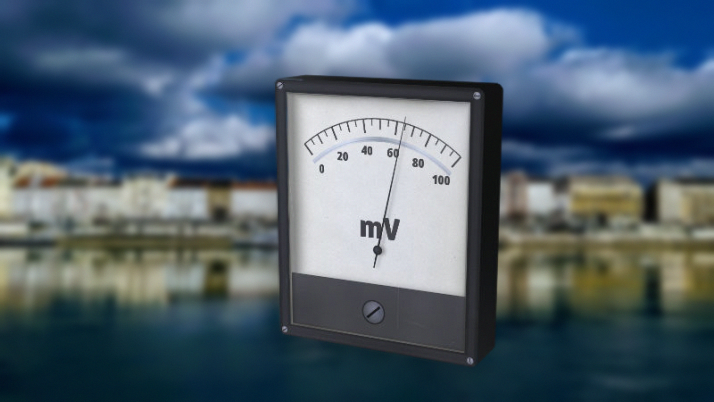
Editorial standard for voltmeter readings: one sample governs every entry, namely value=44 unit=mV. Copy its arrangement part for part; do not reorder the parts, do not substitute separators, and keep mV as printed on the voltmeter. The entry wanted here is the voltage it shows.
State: value=65 unit=mV
